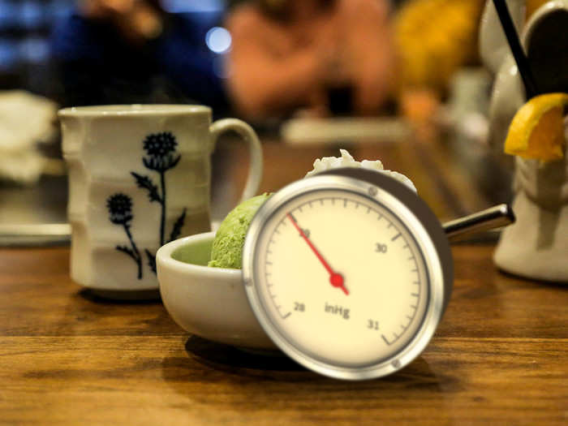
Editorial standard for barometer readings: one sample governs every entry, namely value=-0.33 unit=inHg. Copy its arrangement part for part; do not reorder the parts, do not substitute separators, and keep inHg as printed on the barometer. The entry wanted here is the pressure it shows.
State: value=29 unit=inHg
